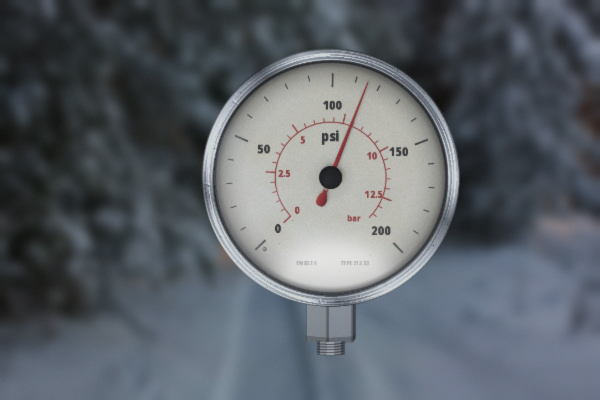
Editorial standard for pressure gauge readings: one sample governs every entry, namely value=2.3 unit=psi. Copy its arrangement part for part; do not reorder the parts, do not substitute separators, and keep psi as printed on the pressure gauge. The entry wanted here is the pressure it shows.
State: value=115 unit=psi
